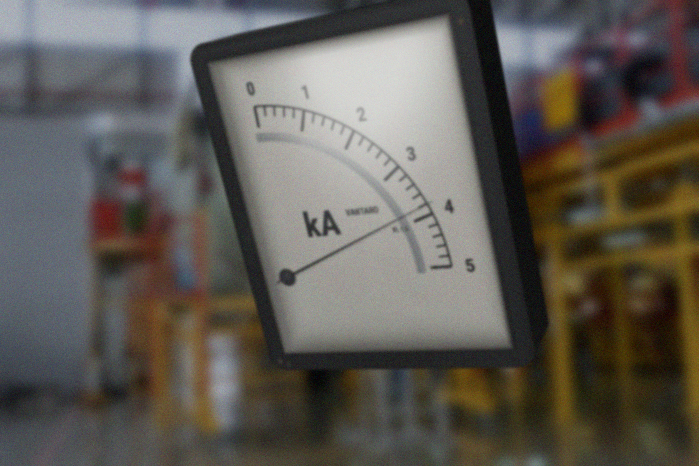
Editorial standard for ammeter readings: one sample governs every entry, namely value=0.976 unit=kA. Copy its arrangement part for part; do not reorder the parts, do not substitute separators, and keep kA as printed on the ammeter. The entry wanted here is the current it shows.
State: value=3.8 unit=kA
